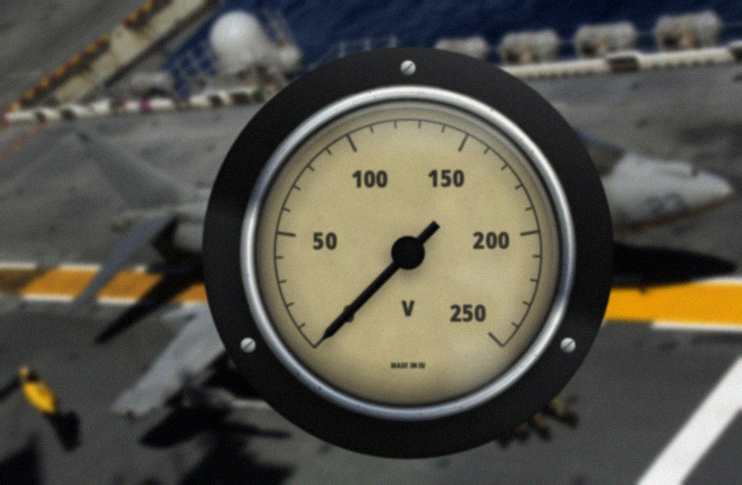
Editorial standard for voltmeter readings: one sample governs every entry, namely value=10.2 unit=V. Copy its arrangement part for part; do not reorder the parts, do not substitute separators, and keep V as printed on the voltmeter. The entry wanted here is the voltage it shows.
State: value=0 unit=V
